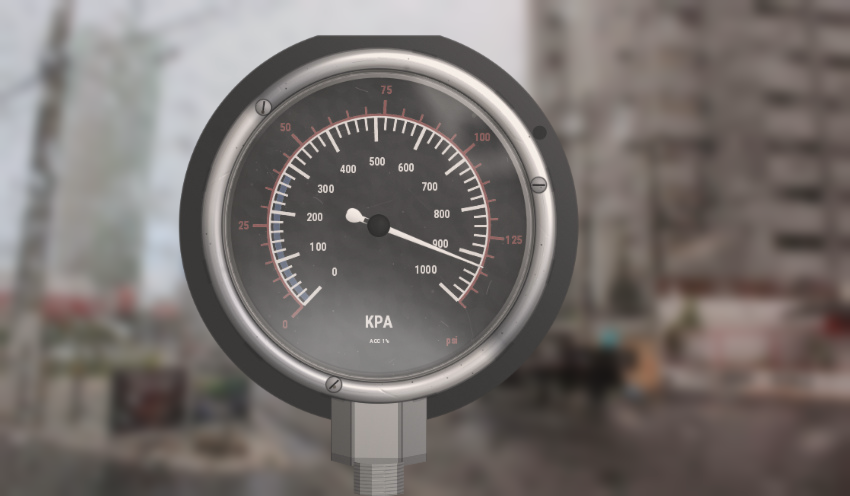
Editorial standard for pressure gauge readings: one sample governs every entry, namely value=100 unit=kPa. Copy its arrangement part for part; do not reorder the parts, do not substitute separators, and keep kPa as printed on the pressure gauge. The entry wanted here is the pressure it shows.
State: value=920 unit=kPa
